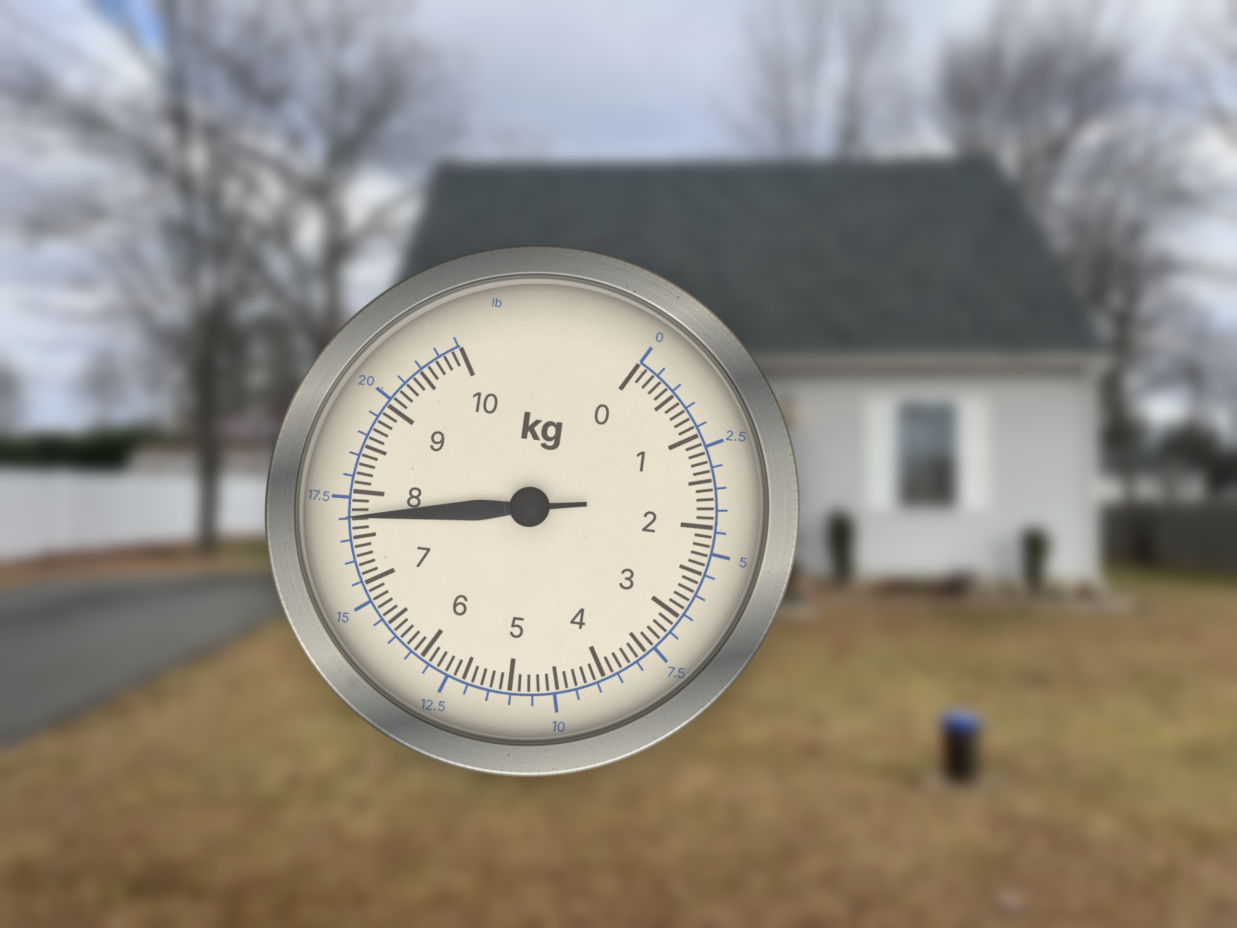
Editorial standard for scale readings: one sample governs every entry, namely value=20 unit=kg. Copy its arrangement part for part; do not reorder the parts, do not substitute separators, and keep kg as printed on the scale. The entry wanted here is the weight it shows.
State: value=7.7 unit=kg
